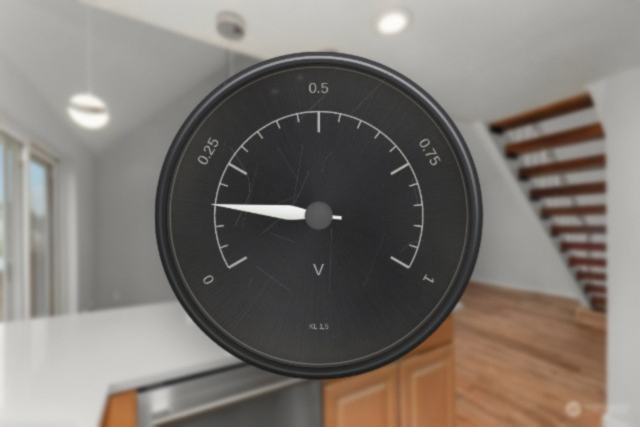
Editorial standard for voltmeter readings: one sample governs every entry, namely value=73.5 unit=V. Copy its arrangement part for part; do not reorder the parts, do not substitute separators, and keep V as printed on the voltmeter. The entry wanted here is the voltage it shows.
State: value=0.15 unit=V
